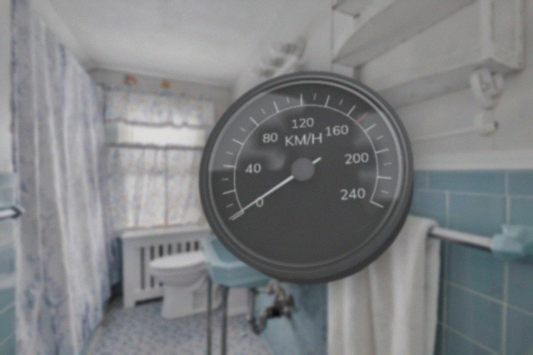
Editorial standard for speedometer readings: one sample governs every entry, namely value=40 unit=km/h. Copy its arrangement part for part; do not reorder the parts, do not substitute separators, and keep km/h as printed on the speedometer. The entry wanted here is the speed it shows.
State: value=0 unit=km/h
